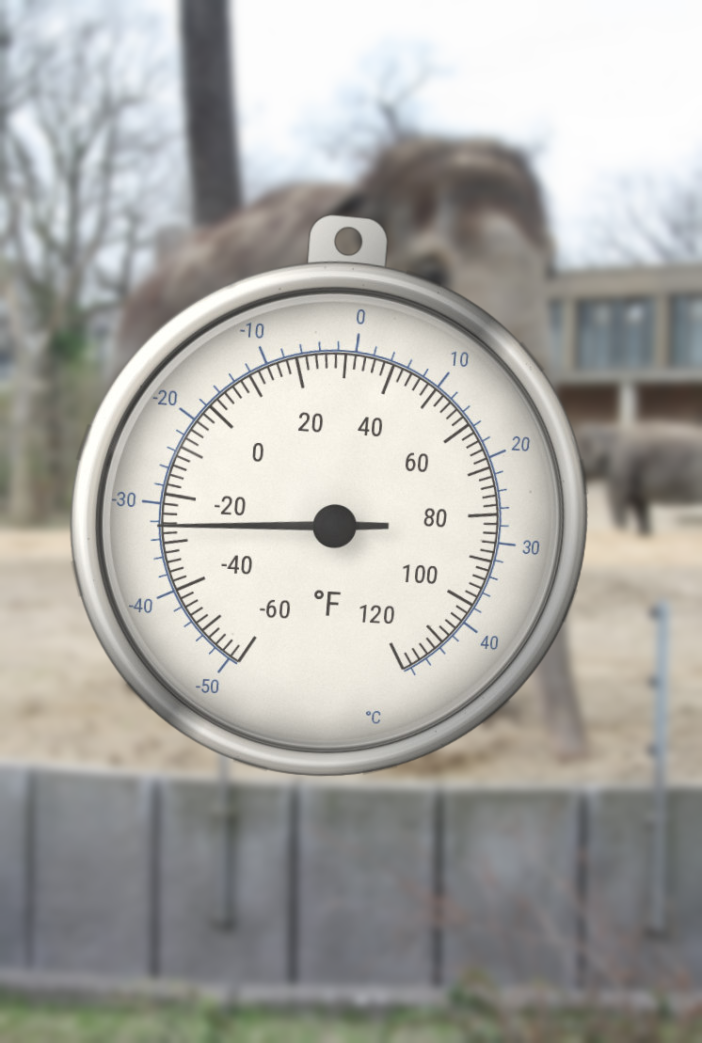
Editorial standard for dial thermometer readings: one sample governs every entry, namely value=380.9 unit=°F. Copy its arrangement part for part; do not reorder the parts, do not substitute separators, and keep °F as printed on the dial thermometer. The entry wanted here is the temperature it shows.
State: value=-26 unit=°F
